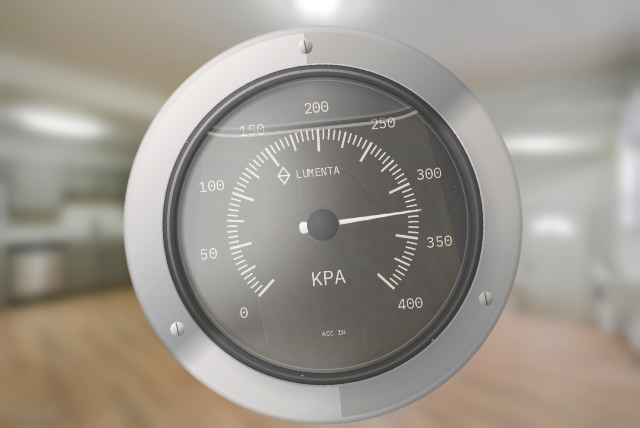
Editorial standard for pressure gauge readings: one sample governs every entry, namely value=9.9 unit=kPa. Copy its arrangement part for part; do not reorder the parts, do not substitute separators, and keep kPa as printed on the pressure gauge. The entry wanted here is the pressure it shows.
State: value=325 unit=kPa
